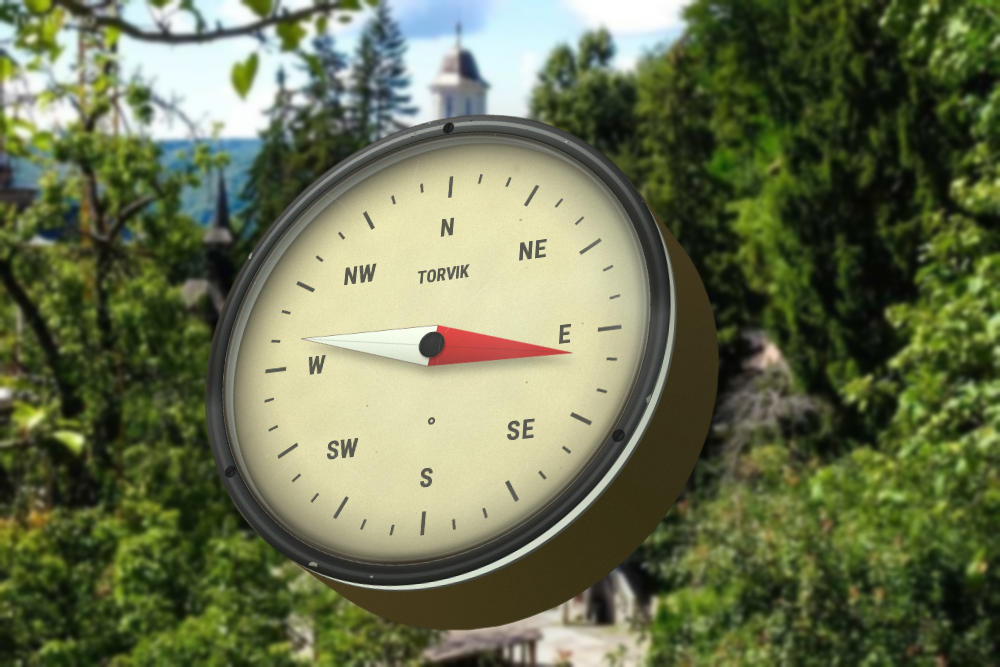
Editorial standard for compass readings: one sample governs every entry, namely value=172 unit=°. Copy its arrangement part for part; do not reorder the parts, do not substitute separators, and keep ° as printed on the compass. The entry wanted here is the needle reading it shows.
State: value=100 unit=°
